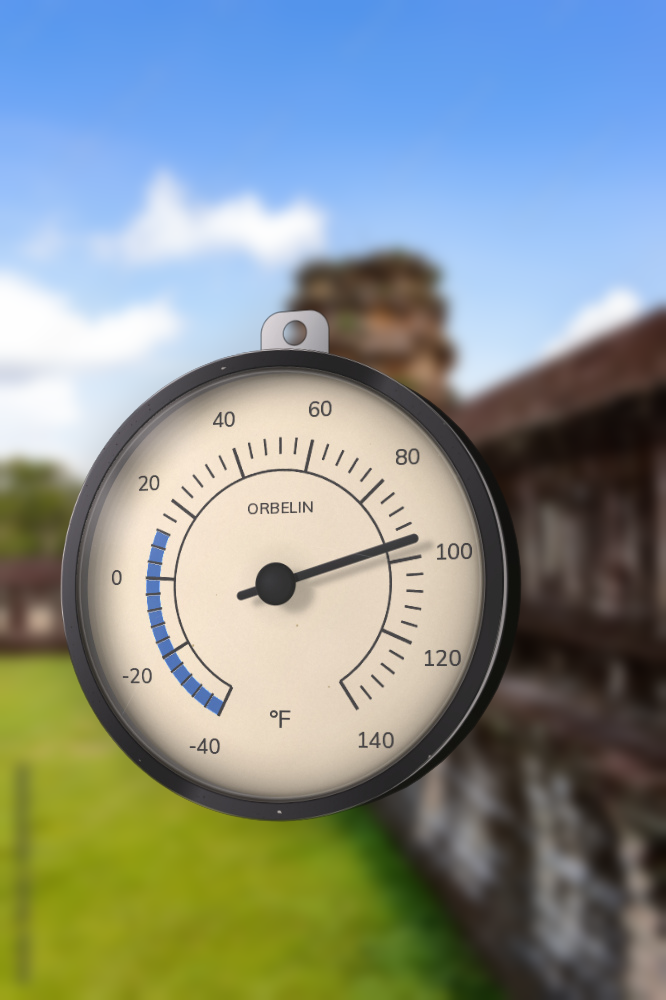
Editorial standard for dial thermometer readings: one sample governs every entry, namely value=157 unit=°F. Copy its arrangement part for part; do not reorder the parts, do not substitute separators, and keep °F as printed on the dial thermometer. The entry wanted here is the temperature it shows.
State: value=96 unit=°F
